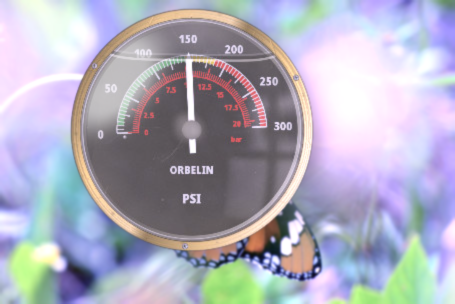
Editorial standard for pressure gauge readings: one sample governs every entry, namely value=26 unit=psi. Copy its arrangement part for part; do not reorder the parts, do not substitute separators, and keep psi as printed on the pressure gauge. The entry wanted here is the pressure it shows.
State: value=150 unit=psi
